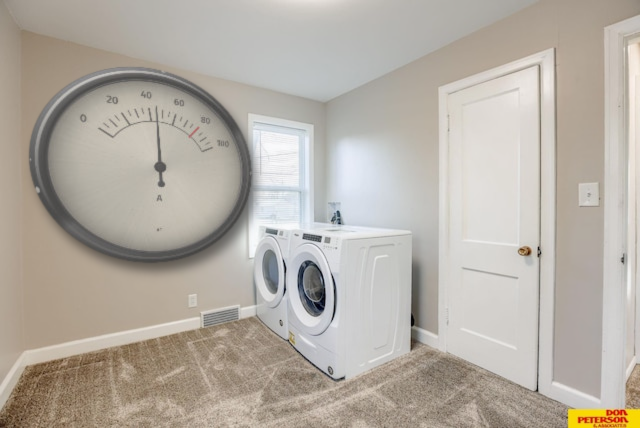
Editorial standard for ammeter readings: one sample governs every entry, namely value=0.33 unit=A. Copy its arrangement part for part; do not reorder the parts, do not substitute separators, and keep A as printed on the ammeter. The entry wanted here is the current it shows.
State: value=45 unit=A
